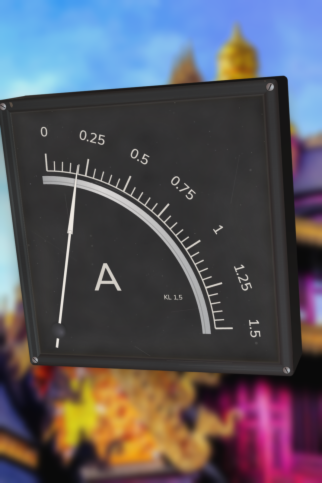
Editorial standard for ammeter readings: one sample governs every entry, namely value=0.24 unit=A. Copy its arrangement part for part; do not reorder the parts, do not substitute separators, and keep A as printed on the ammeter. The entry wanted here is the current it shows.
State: value=0.2 unit=A
